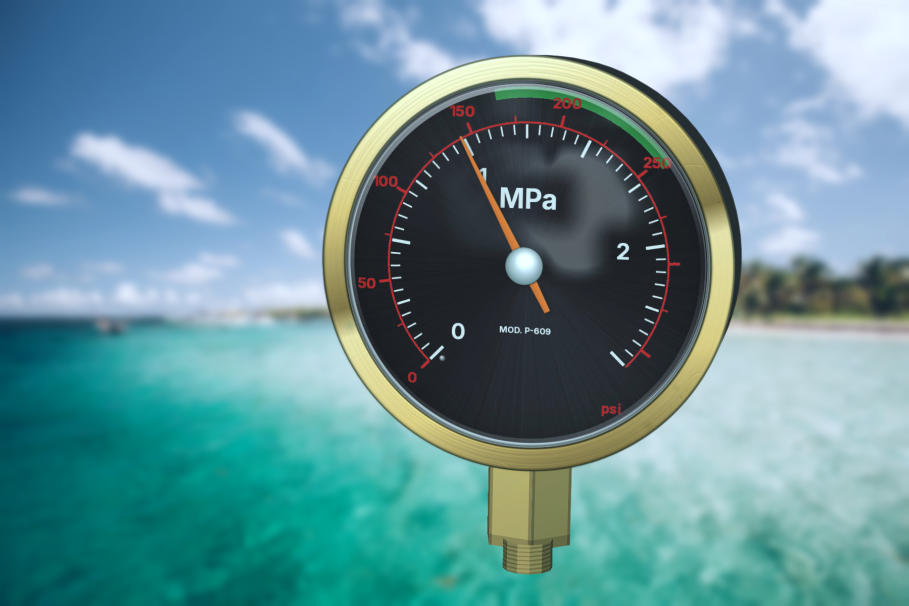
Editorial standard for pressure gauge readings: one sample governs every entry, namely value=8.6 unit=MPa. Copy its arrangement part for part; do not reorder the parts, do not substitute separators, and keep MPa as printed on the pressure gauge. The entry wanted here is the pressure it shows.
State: value=1 unit=MPa
